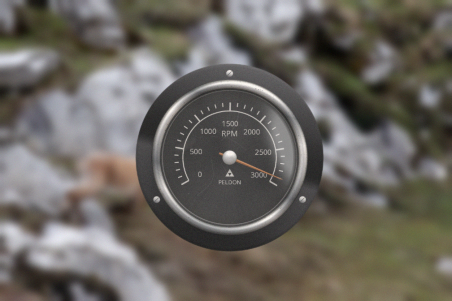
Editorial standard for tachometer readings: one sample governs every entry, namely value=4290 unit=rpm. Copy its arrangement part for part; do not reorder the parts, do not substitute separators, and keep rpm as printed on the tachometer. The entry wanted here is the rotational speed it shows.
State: value=2900 unit=rpm
